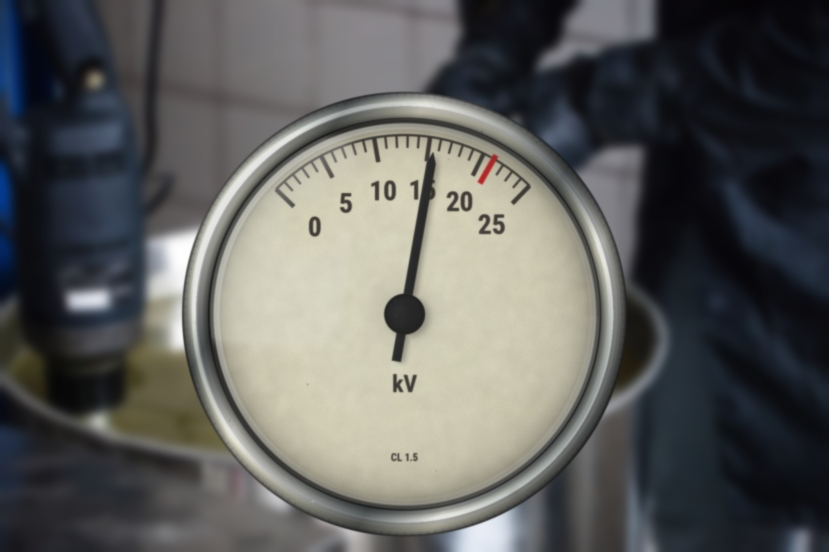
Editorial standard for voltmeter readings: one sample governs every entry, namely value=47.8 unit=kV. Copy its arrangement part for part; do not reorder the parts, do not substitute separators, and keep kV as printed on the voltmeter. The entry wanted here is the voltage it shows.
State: value=15.5 unit=kV
